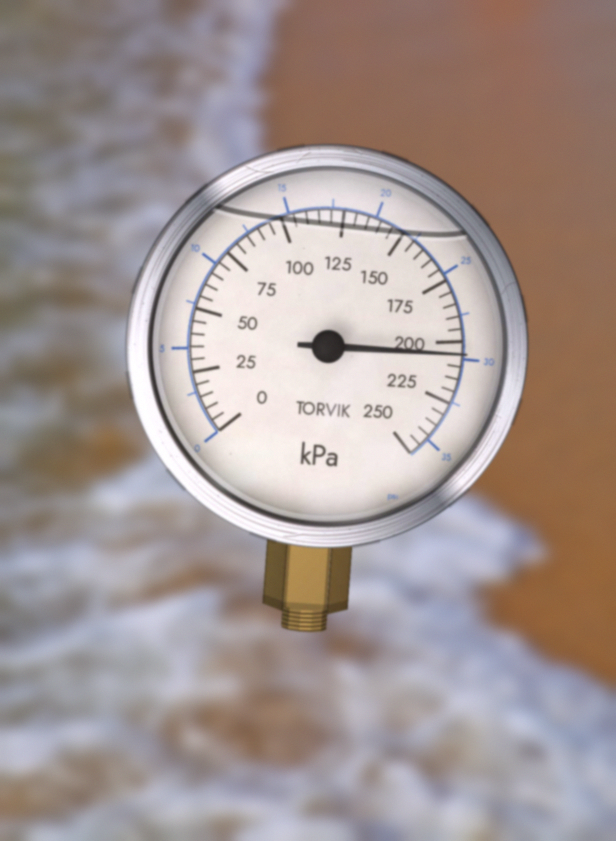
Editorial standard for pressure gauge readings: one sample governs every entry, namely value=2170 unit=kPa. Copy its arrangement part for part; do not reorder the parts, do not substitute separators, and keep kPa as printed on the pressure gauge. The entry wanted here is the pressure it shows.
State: value=205 unit=kPa
